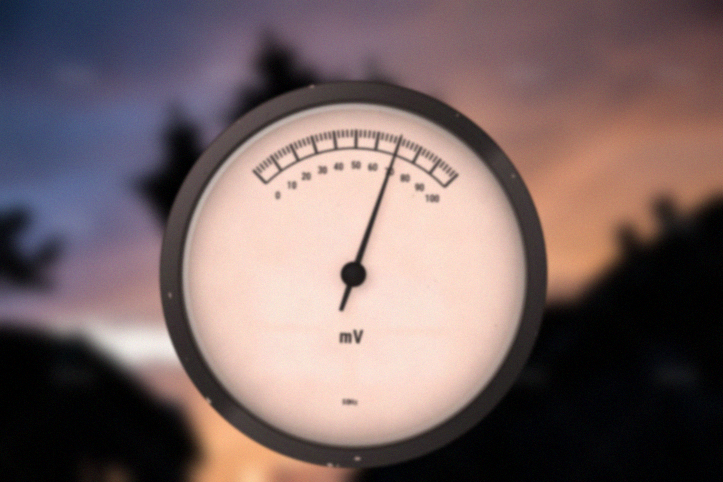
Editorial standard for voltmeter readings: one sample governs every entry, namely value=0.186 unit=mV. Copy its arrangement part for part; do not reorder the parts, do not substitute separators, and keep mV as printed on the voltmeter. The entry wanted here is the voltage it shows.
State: value=70 unit=mV
